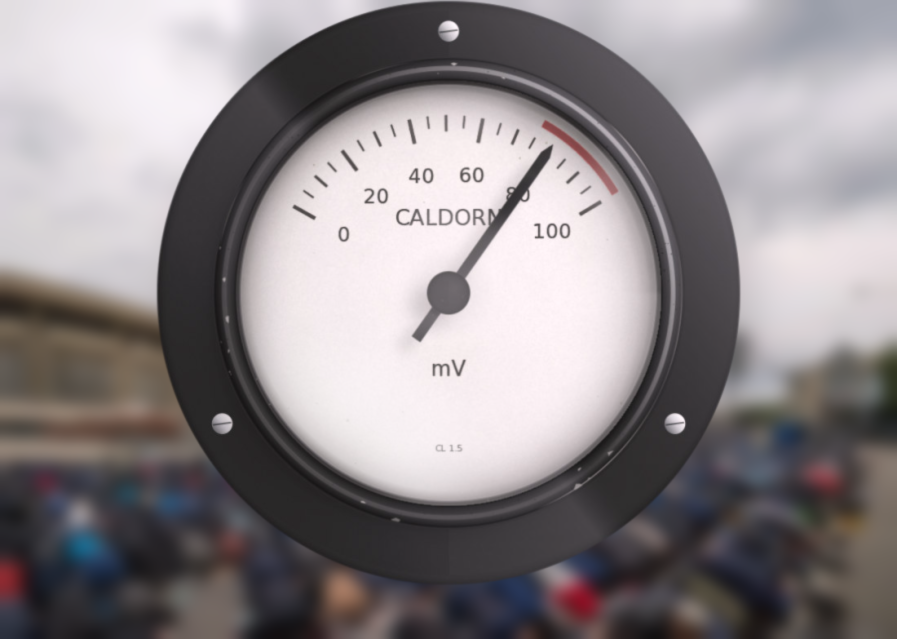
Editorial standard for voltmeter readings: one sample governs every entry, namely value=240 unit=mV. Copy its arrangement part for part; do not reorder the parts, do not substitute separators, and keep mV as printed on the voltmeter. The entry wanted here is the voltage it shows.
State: value=80 unit=mV
